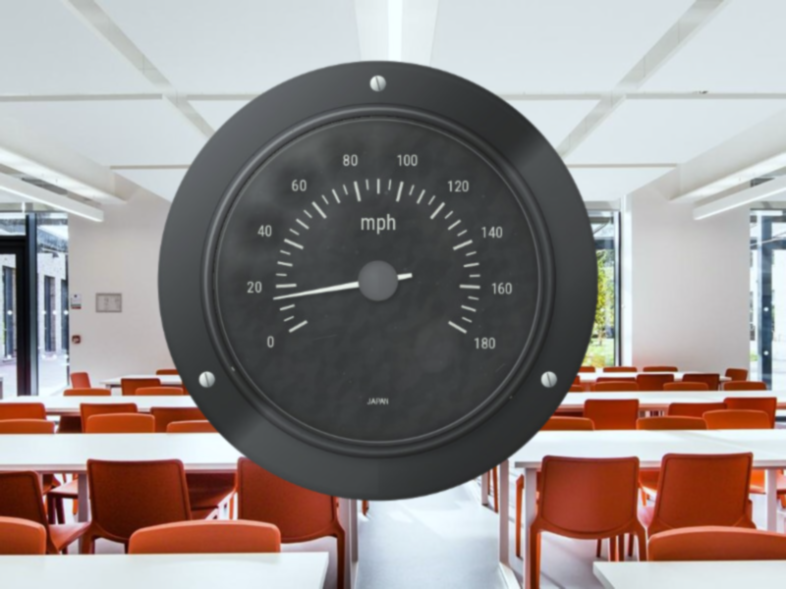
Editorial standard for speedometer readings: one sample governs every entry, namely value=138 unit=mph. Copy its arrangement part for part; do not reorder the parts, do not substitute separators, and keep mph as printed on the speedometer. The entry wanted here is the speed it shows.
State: value=15 unit=mph
